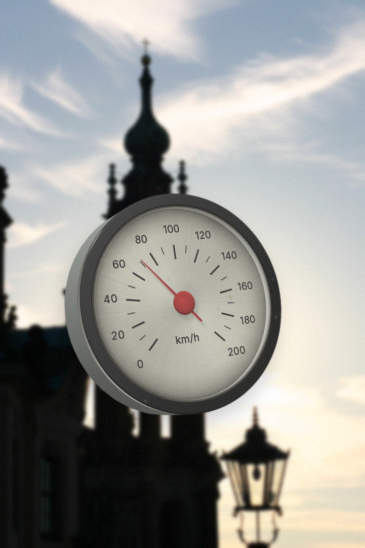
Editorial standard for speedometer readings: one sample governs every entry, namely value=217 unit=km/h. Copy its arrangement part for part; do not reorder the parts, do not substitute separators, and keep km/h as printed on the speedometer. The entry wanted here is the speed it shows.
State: value=70 unit=km/h
